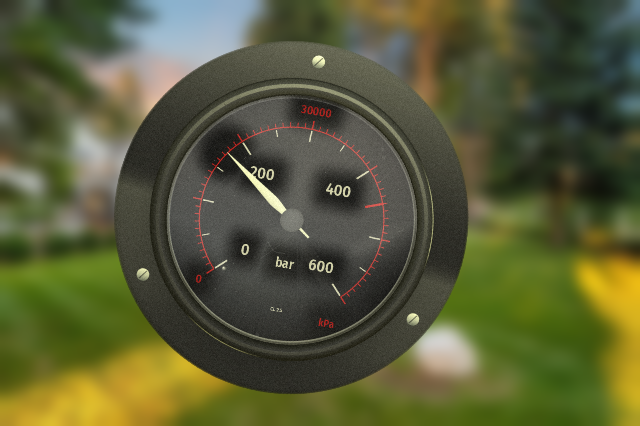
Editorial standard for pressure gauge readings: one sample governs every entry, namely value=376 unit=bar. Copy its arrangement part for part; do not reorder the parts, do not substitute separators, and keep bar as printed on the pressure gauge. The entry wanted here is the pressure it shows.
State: value=175 unit=bar
